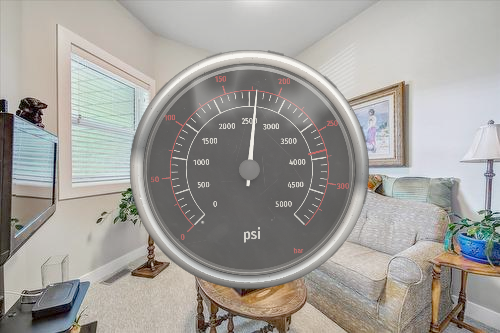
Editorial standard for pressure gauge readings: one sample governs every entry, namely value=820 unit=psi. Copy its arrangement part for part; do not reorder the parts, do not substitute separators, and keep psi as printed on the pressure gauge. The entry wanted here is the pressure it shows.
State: value=2600 unit=psi
